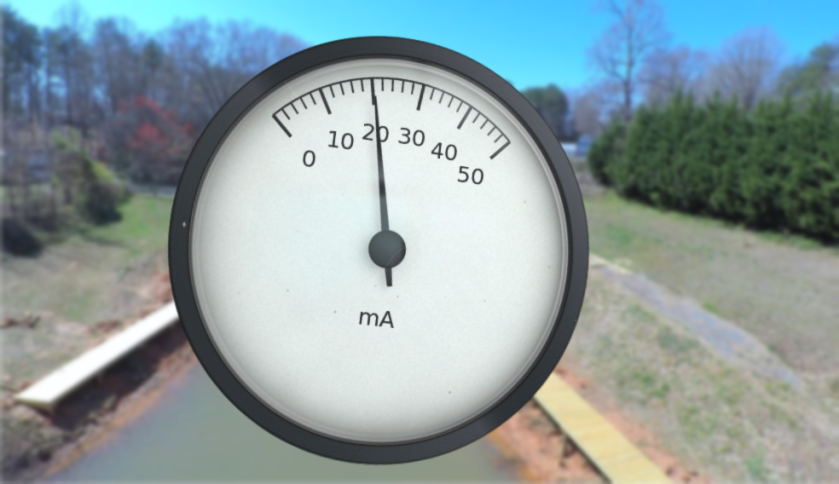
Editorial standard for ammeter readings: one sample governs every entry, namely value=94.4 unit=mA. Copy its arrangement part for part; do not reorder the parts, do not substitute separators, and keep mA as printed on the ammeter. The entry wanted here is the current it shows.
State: value=20 unit=mA
